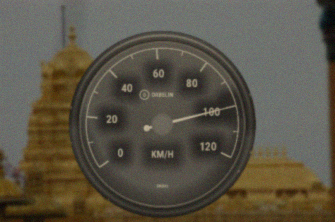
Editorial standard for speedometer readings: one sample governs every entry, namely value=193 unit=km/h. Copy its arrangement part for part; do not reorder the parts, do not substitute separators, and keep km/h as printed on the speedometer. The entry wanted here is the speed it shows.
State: value=100 unit=km/h
